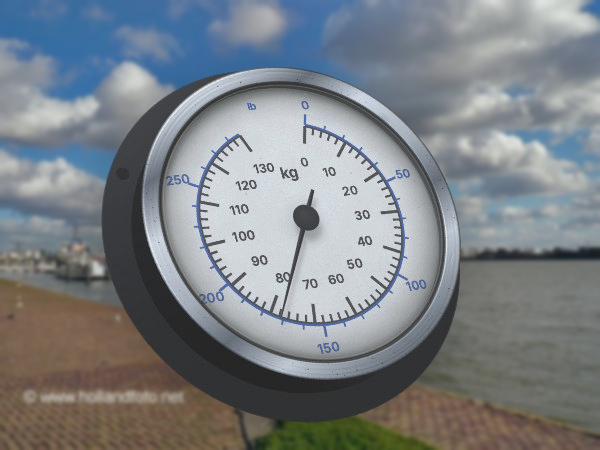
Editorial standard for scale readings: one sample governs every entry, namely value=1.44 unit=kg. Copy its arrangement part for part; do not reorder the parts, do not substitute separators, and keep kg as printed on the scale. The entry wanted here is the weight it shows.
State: value=78 unit=kg
